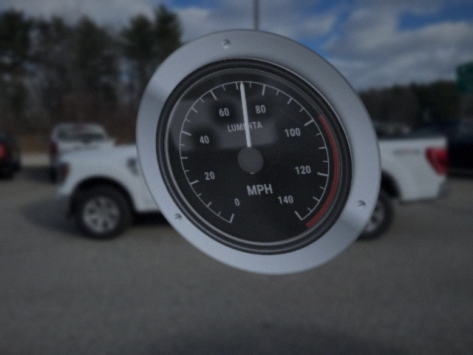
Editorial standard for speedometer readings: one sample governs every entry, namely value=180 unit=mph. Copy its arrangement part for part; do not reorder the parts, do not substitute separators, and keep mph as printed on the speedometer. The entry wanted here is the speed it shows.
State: value=72.5 unit=mph
